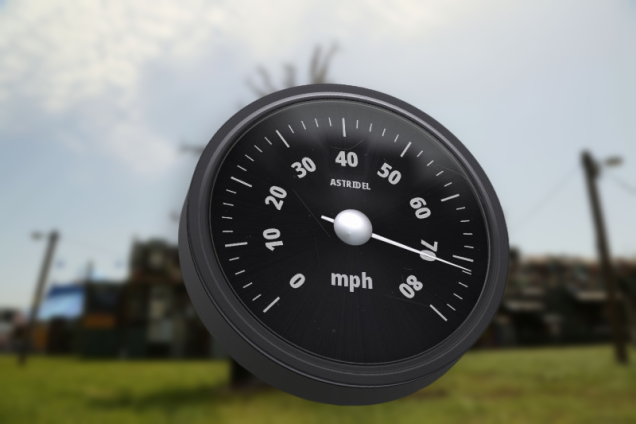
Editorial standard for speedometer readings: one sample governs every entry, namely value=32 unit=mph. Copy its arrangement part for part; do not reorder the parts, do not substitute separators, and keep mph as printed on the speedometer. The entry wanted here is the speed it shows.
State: value=72 unit=mph
